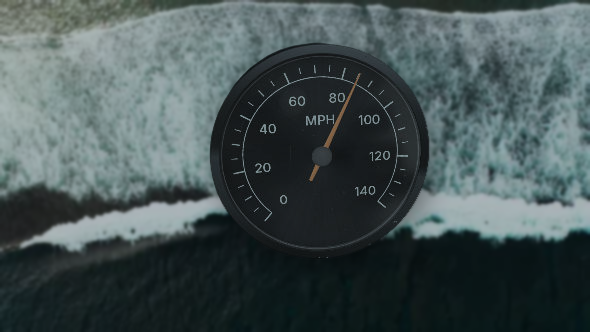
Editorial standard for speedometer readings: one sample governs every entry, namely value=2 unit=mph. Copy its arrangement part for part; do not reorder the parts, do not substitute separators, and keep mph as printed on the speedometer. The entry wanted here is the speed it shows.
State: value=85 unit=mph
